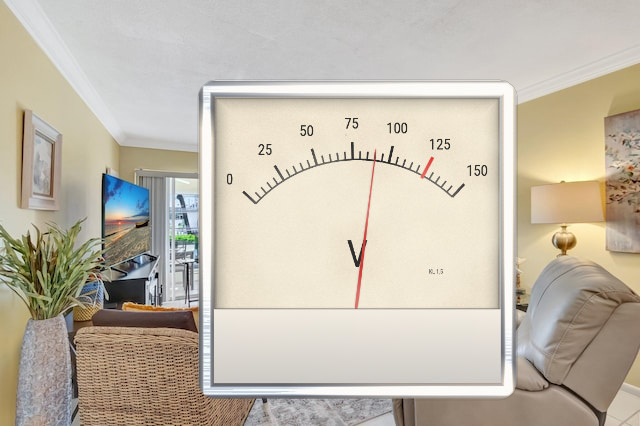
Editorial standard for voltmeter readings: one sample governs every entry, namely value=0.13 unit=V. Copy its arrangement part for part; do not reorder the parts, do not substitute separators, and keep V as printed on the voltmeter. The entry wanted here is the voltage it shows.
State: value=90 unit=V
